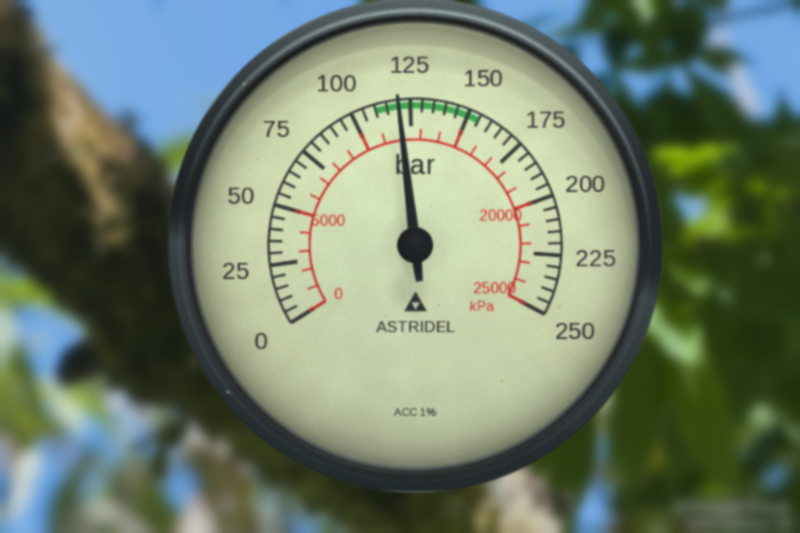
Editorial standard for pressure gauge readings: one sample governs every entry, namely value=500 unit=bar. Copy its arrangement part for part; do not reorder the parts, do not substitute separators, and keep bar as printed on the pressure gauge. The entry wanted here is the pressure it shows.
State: value=120 unit=bar
